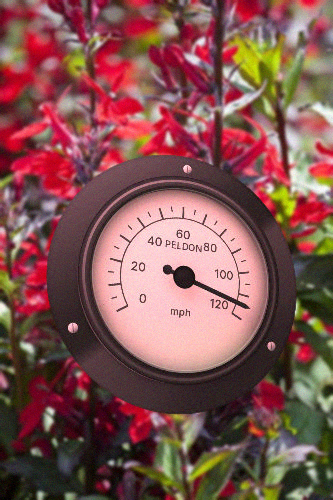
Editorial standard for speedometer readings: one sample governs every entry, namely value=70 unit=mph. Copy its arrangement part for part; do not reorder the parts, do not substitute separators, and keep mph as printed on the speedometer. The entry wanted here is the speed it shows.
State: value=115 unit=mph
